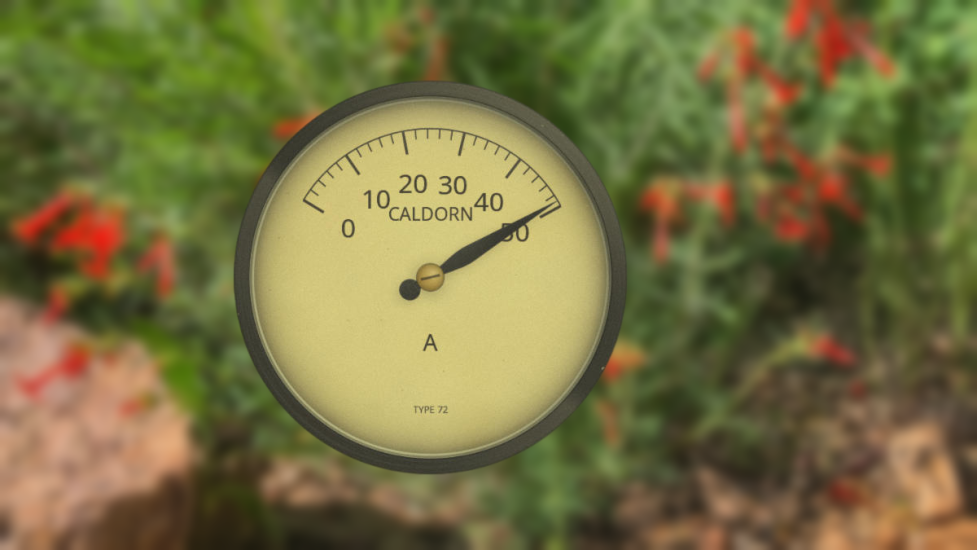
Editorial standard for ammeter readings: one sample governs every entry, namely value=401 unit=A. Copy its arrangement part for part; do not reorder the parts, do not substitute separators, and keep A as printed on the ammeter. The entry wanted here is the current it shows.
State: value=49 unit=A
